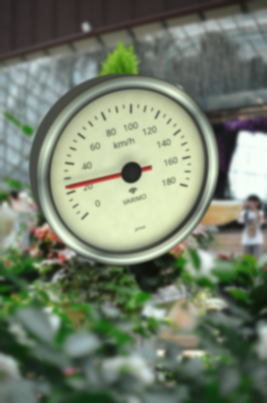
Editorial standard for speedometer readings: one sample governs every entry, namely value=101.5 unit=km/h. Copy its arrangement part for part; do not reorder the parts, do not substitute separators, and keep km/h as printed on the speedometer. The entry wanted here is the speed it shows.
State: value=25 unit=km/h
